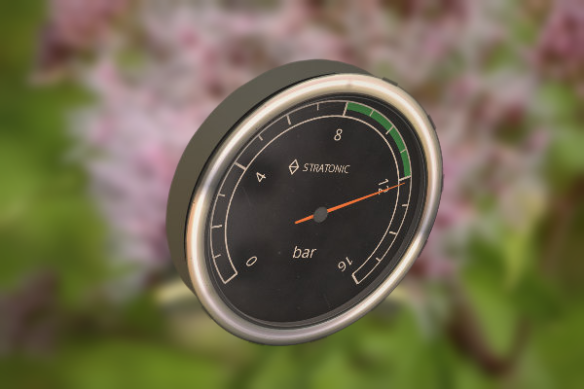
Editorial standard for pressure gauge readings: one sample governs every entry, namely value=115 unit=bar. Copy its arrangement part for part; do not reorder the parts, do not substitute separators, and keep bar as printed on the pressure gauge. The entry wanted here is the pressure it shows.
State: value=12 unit=bar
